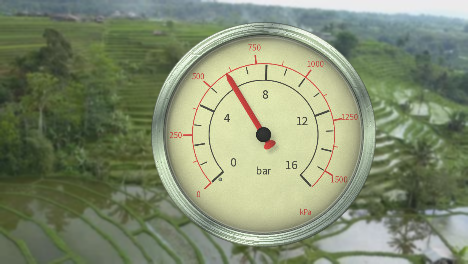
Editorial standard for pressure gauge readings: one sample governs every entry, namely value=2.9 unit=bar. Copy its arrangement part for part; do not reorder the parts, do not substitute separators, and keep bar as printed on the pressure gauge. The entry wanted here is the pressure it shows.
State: value=6 unit=bar
